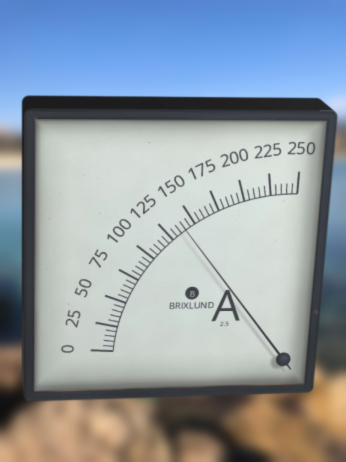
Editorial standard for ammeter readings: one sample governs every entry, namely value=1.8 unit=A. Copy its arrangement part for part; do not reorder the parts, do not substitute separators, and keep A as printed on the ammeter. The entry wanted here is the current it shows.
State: value=140 unit=A
